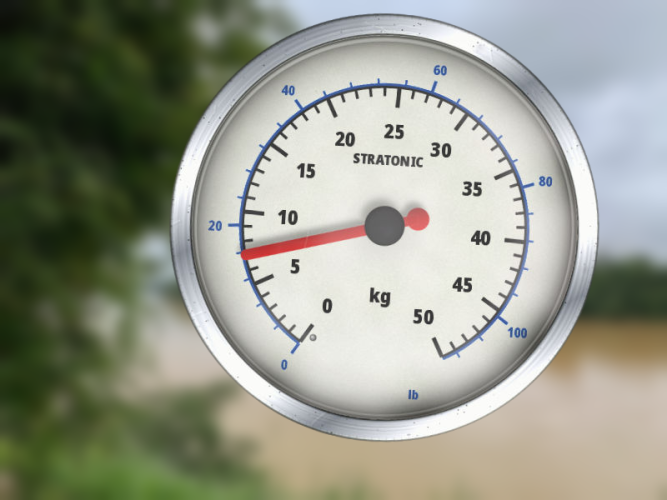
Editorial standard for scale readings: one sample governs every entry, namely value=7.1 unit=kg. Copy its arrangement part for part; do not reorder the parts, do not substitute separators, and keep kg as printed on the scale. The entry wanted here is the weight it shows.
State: value=7 unit=kg
